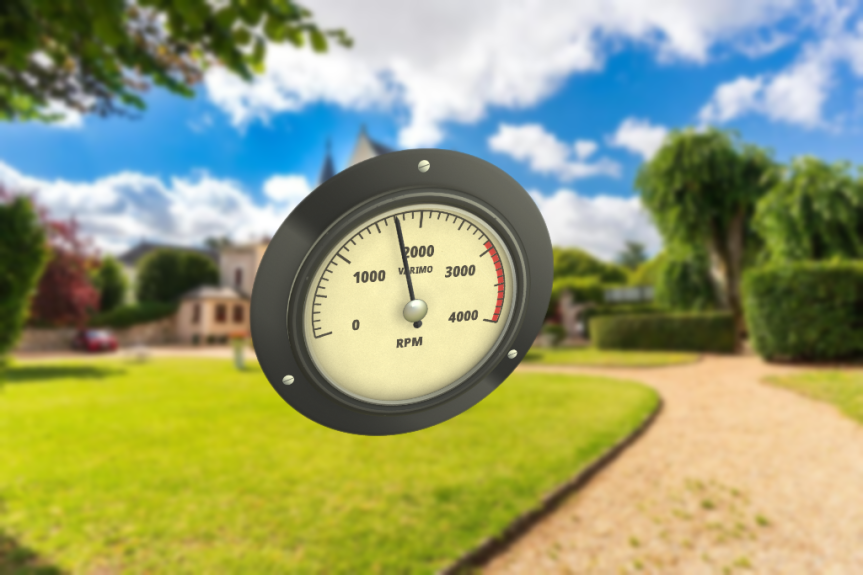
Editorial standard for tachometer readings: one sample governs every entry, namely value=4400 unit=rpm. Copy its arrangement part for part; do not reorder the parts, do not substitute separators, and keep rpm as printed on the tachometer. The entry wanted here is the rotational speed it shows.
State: value=1700 unit=rpm
